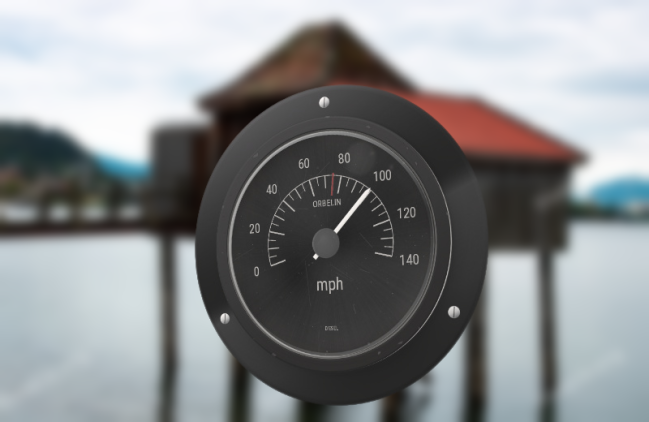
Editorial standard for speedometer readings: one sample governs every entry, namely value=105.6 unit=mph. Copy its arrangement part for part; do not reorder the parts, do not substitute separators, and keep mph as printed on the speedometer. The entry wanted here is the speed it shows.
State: value=100 unit=mph
